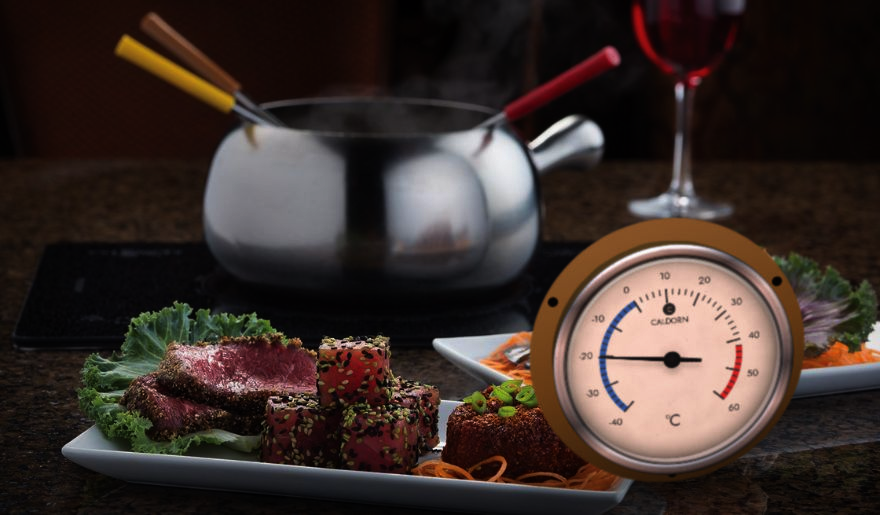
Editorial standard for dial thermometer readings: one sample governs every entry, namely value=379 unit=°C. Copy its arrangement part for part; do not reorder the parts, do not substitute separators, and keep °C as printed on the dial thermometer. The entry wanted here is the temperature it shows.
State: value=-20 unit=°C
